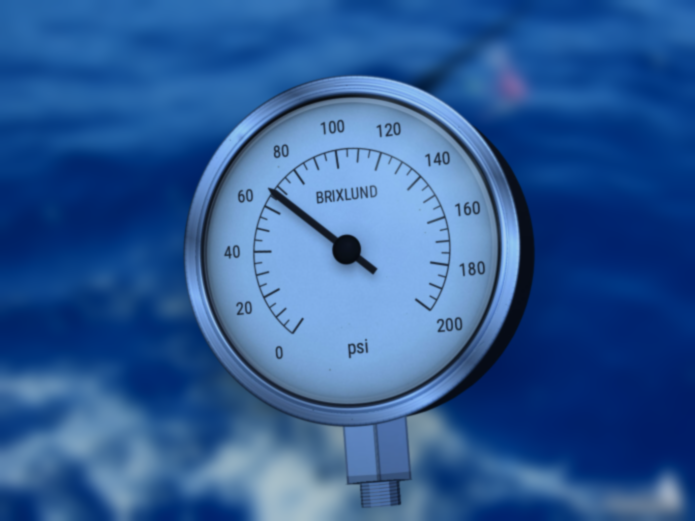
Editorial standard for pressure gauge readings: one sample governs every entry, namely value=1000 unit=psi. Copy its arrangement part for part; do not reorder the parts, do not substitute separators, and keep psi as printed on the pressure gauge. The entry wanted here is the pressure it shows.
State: value=67.5 unit=psi
